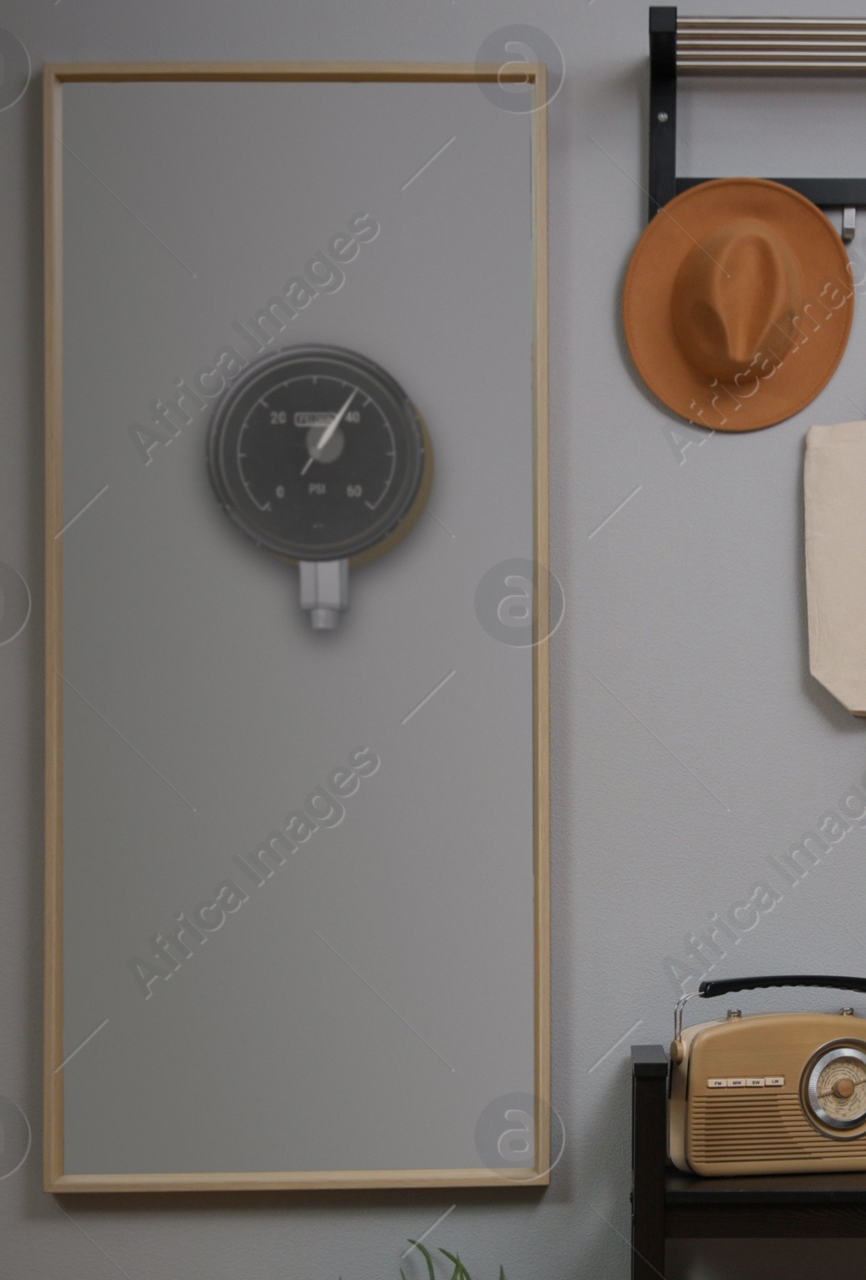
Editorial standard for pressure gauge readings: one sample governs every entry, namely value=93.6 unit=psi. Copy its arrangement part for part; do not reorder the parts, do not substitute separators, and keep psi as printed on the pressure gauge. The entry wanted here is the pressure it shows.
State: value=37.5 unit=psi
